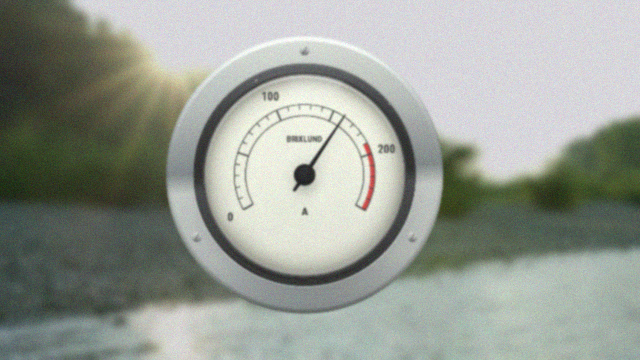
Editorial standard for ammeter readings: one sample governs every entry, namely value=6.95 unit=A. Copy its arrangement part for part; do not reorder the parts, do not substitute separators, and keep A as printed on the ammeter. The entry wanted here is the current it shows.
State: value=160 unit=A
